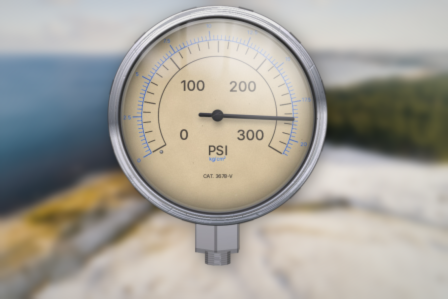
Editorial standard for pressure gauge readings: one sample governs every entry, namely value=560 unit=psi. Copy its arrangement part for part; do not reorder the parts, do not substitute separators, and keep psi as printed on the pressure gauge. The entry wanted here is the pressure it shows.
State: value=265 unit=psi
